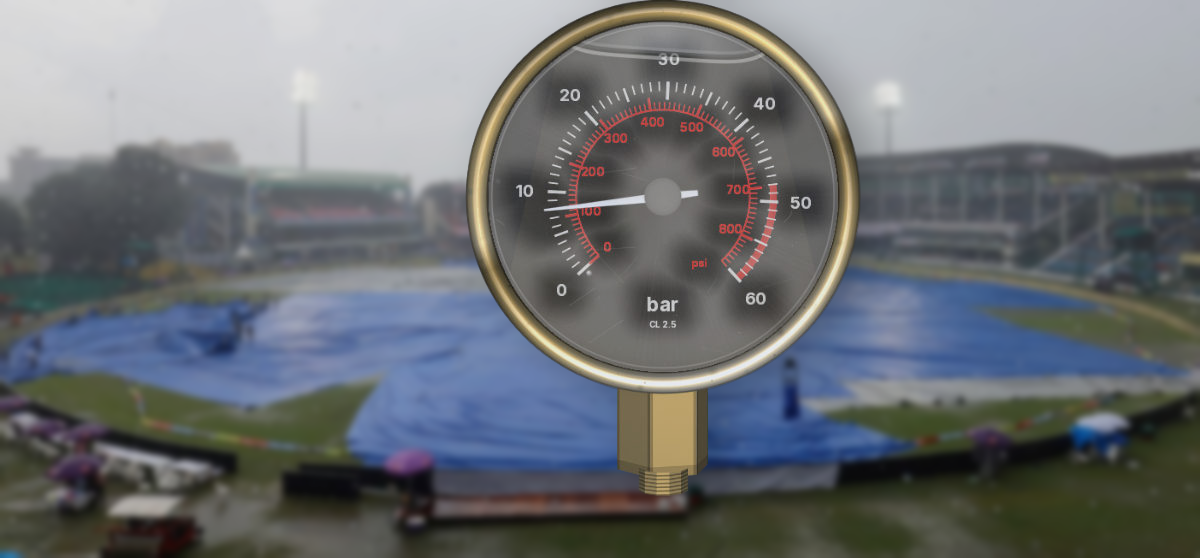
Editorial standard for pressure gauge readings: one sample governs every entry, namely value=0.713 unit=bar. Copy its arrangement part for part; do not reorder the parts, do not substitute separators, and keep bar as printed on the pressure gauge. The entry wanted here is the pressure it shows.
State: value=8 unit=bar
